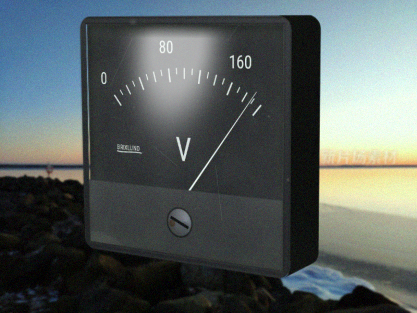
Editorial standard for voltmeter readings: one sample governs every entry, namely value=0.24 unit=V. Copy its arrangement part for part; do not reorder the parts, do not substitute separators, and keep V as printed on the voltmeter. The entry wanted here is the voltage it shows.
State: value=190 unit=V
